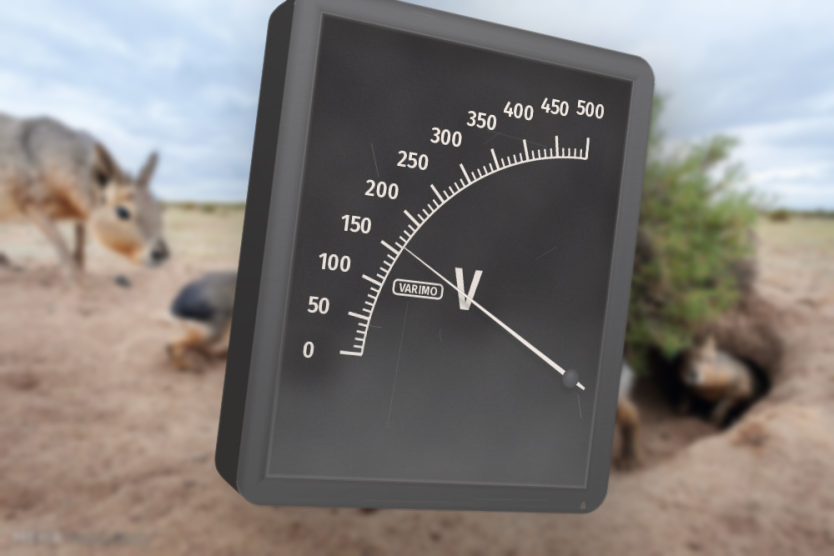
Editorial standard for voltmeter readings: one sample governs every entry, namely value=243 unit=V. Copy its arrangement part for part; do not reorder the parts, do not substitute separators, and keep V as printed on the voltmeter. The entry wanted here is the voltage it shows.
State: value=160 unit=V
